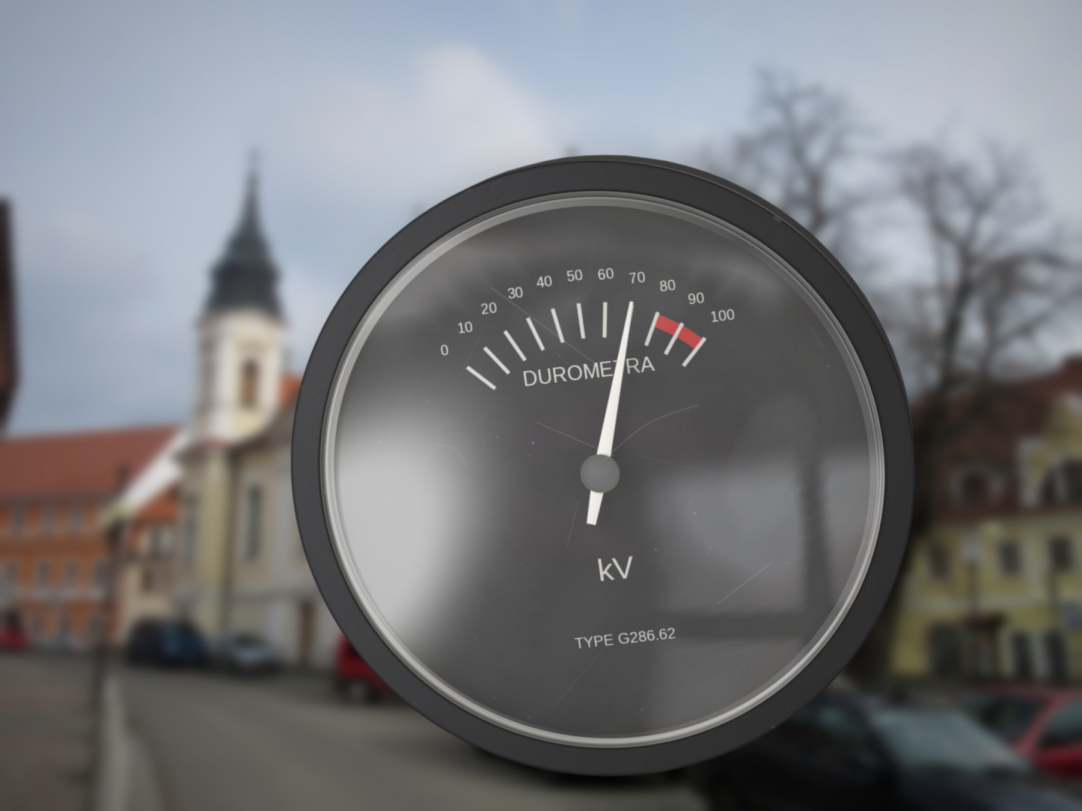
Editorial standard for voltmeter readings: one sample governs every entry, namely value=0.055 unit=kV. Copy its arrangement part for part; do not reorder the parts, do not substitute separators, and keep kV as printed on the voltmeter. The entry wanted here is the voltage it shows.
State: value=70 unit=kV
